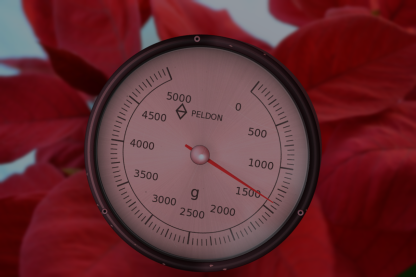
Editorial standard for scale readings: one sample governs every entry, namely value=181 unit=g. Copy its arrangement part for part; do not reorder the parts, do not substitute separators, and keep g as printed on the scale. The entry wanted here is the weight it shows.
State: value=1400 unit=g
